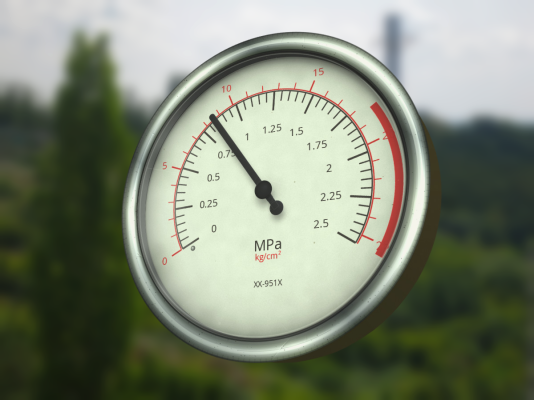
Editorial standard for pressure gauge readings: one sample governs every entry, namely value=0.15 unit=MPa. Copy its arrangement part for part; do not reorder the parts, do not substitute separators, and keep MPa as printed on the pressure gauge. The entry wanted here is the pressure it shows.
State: value=0.85 unit=MPa
